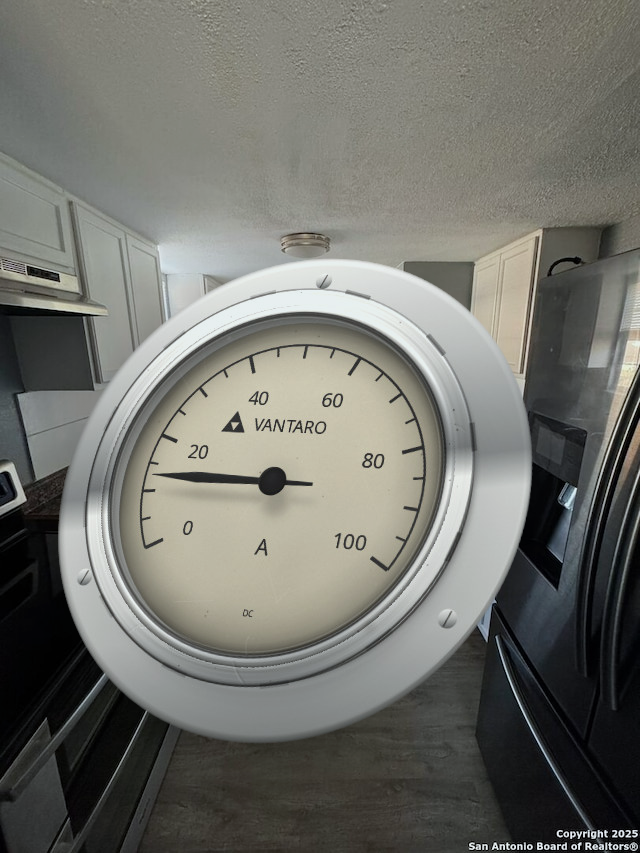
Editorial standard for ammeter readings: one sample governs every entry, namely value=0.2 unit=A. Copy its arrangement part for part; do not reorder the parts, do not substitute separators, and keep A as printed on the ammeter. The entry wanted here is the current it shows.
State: value=12.5 unit=A
